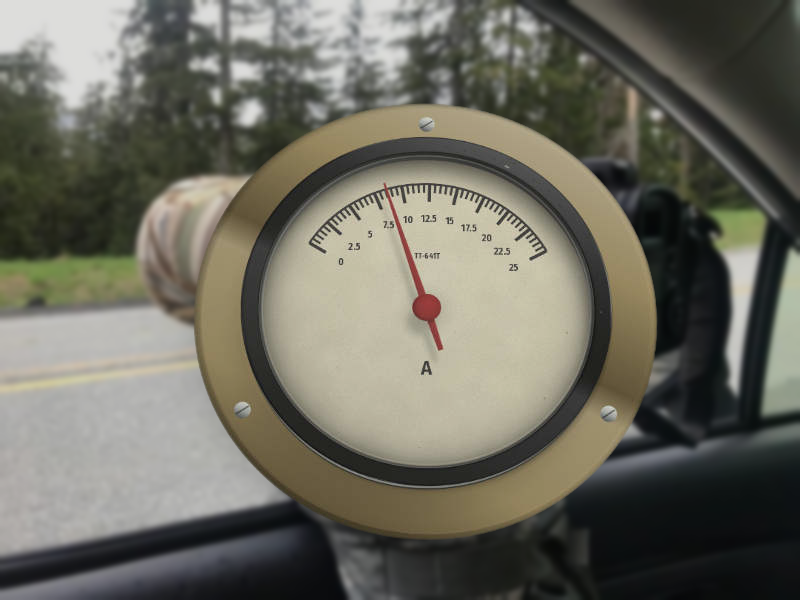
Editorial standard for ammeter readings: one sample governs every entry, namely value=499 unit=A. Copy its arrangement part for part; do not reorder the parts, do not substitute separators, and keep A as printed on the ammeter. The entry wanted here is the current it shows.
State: value=8.5 unit=A
